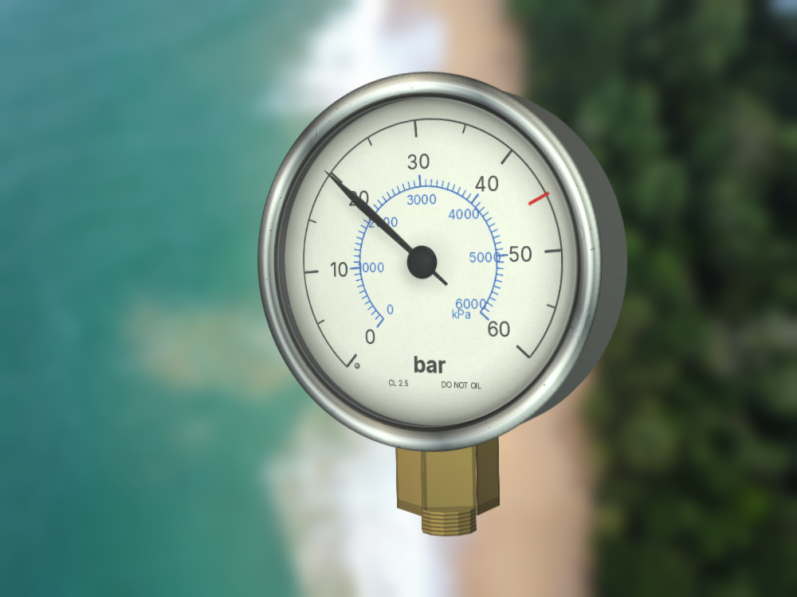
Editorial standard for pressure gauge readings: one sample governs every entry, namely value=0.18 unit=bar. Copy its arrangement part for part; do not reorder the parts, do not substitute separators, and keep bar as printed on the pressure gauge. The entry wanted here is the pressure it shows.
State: value=20 unit=bar
